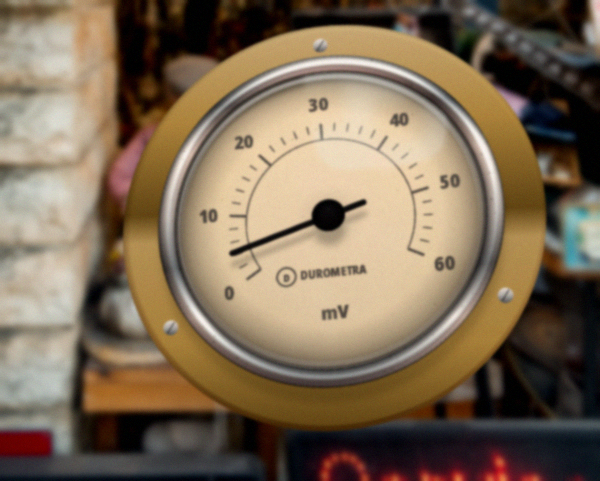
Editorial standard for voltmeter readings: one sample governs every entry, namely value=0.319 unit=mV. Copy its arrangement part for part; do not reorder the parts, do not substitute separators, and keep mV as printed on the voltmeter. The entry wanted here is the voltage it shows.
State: value=4 unit=mV
